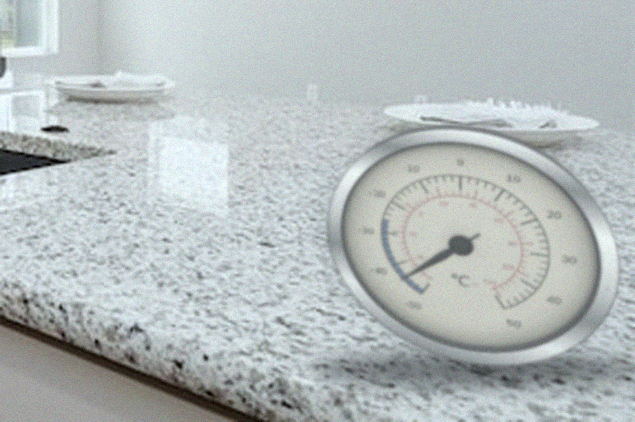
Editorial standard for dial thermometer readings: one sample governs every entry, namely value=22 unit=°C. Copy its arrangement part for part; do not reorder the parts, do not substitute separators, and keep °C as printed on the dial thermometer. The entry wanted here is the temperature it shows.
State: value=-44 unit=°C
